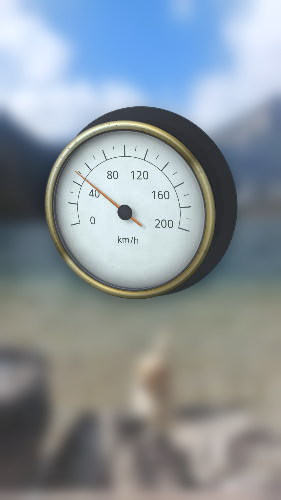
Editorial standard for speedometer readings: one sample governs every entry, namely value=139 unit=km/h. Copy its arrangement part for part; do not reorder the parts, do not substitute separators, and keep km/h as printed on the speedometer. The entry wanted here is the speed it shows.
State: value=50 unit=km/h
